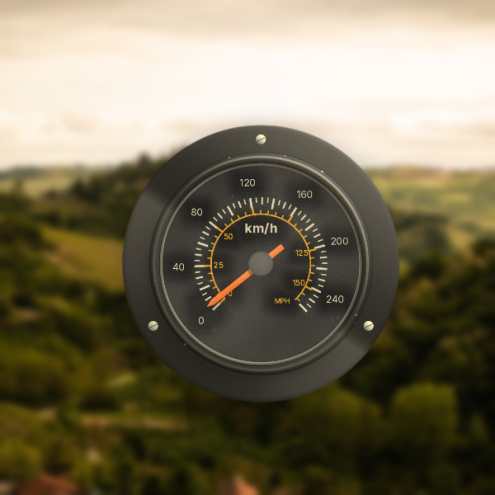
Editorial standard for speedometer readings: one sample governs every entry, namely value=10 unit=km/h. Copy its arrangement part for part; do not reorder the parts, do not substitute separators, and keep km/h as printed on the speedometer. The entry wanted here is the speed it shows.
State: value=5 unit=km/h
